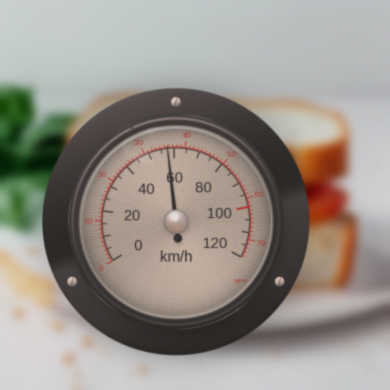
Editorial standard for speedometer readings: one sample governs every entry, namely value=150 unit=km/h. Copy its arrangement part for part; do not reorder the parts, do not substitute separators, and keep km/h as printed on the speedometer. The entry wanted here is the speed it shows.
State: value=57.5 unit=km/h
